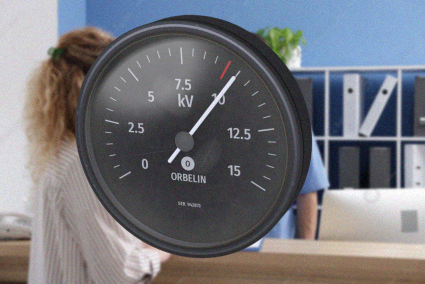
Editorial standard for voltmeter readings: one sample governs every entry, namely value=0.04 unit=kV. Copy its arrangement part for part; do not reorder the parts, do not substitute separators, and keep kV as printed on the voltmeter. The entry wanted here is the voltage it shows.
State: value=10 unit=kV
